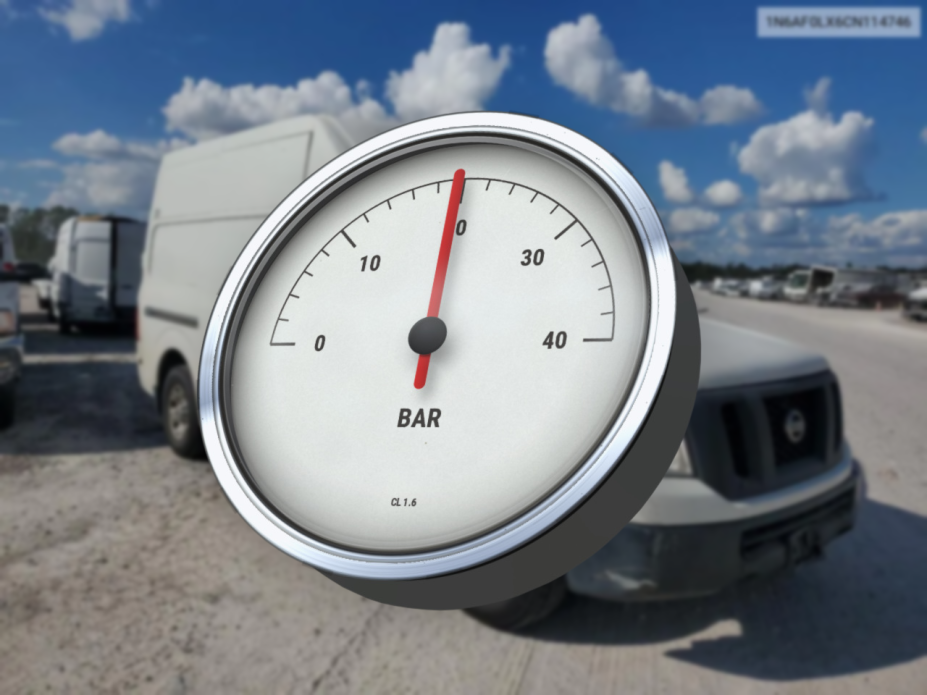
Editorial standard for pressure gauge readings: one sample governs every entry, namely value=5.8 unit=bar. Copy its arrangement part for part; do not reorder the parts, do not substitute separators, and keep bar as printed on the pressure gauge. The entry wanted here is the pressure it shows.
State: value=20 unit=bar
